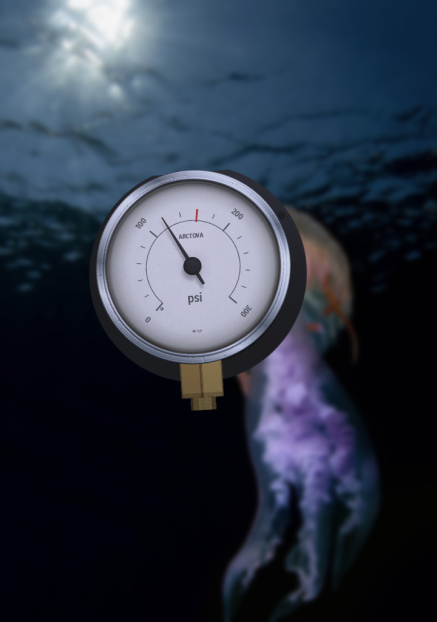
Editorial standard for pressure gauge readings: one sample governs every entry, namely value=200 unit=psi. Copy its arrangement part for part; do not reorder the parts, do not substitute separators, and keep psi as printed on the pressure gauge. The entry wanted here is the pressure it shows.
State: value=120 unit=psi
